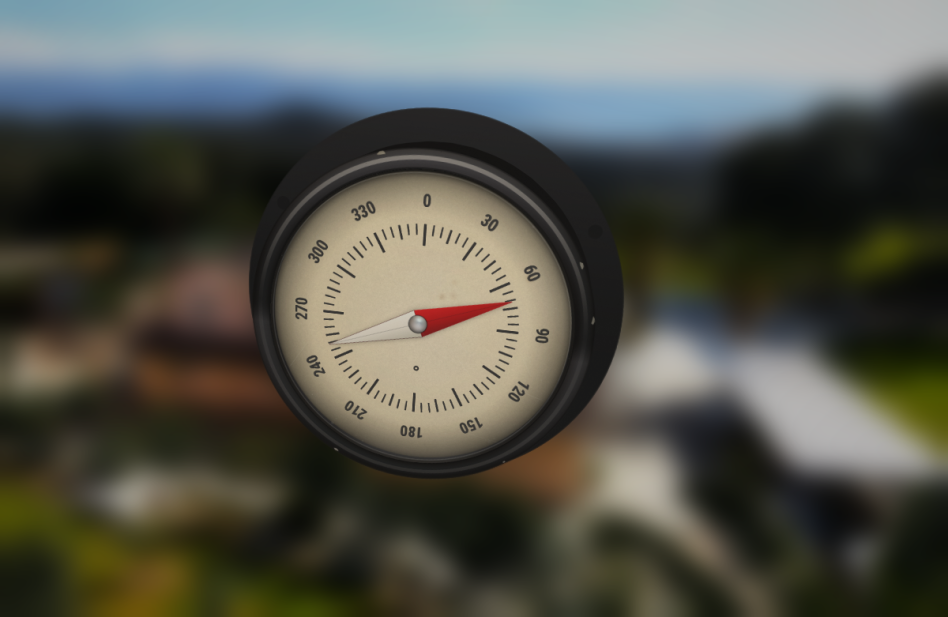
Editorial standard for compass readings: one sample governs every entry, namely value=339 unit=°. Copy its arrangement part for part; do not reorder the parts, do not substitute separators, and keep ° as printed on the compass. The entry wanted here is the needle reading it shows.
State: value=70 unit=°
